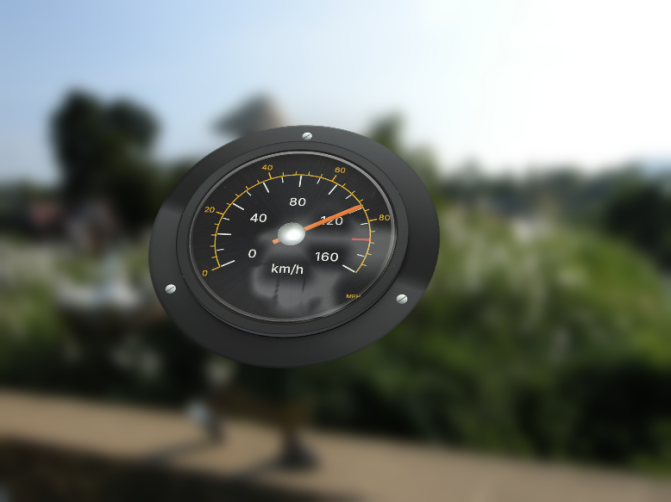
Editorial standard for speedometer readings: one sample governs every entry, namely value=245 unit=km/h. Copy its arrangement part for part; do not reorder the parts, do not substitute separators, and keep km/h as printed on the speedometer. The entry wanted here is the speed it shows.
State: value=120 unit=km/h
